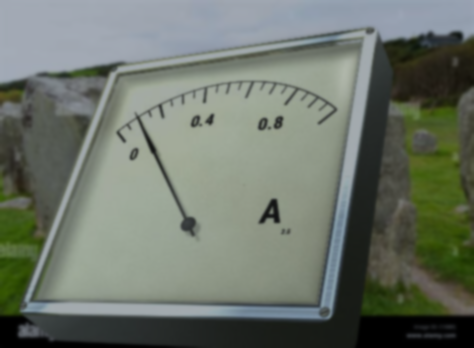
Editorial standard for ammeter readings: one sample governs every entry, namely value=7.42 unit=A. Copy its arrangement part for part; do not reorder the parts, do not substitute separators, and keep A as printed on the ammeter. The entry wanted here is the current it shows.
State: value=0.1 unit=A
